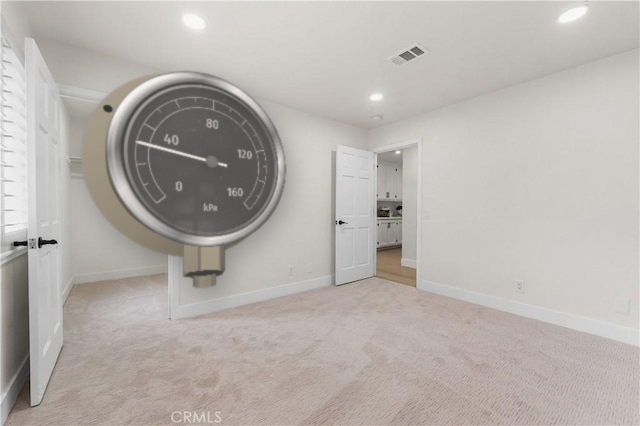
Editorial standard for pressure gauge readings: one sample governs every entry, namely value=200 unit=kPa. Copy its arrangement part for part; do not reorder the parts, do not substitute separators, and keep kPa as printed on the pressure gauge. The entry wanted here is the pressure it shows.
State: value=30 unit=kPa
